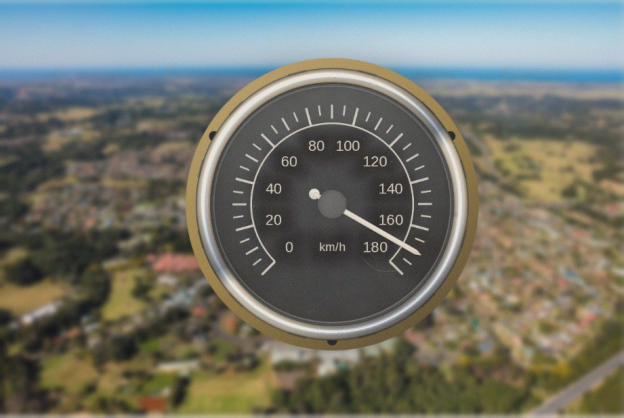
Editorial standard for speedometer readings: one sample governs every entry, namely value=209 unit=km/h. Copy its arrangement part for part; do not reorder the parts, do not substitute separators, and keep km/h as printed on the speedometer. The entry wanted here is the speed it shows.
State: value=170 unit=km/h
